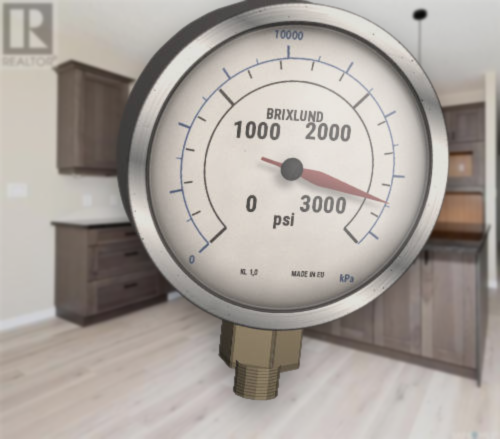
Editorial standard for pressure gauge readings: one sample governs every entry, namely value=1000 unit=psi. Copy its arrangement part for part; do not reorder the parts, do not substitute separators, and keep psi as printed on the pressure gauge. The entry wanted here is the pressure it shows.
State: value=2700 unit=psi
